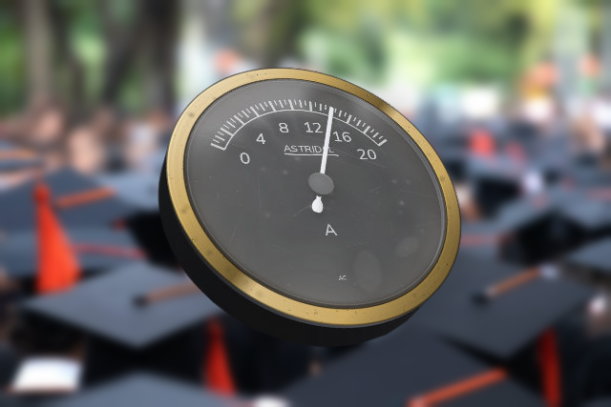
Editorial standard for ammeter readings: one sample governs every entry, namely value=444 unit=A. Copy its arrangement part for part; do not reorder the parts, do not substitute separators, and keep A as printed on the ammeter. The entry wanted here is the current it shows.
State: value=14 unit=A
